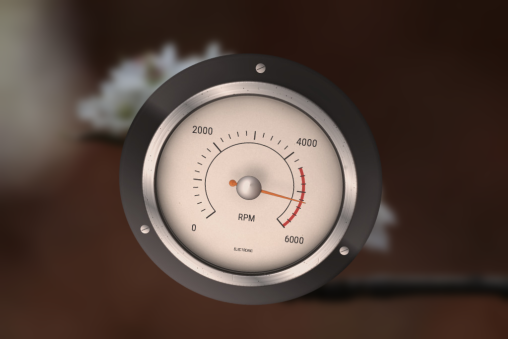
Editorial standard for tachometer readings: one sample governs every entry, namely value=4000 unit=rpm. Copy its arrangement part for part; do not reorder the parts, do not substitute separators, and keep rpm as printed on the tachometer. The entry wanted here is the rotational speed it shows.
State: value=5200 unit=rpm
